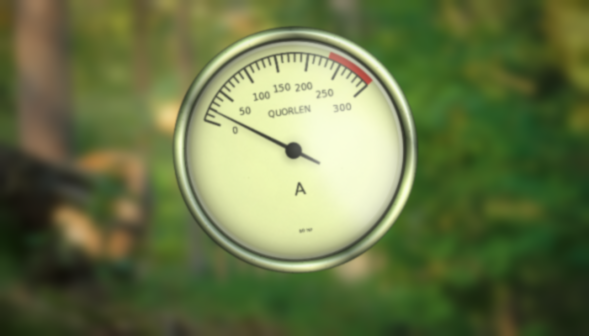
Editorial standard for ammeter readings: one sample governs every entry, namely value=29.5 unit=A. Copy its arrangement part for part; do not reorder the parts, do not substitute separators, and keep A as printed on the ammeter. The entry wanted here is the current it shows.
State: value=20 unit=A
